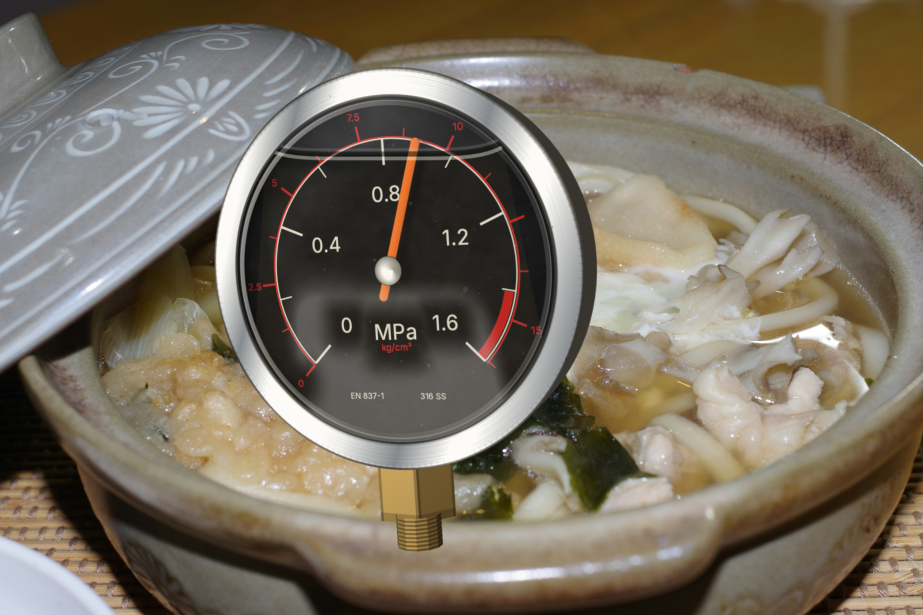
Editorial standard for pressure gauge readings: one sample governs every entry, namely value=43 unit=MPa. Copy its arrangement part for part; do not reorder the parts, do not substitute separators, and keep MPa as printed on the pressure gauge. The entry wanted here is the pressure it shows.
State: value=0.9 unit=MPa
